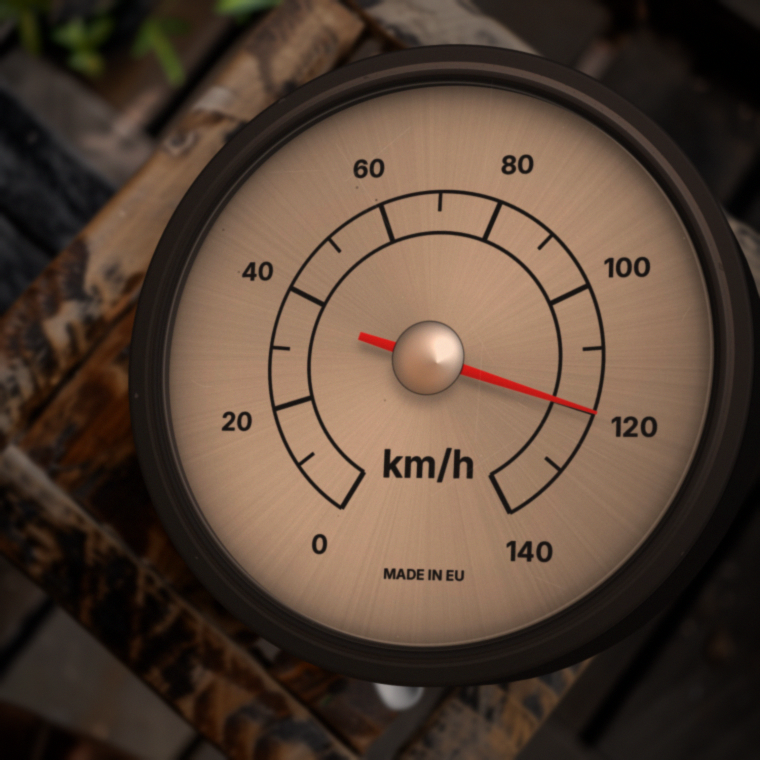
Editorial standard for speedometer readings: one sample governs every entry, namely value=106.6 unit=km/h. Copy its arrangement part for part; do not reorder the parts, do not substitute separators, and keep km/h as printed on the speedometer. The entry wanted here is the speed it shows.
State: value=120 unit=km/h
